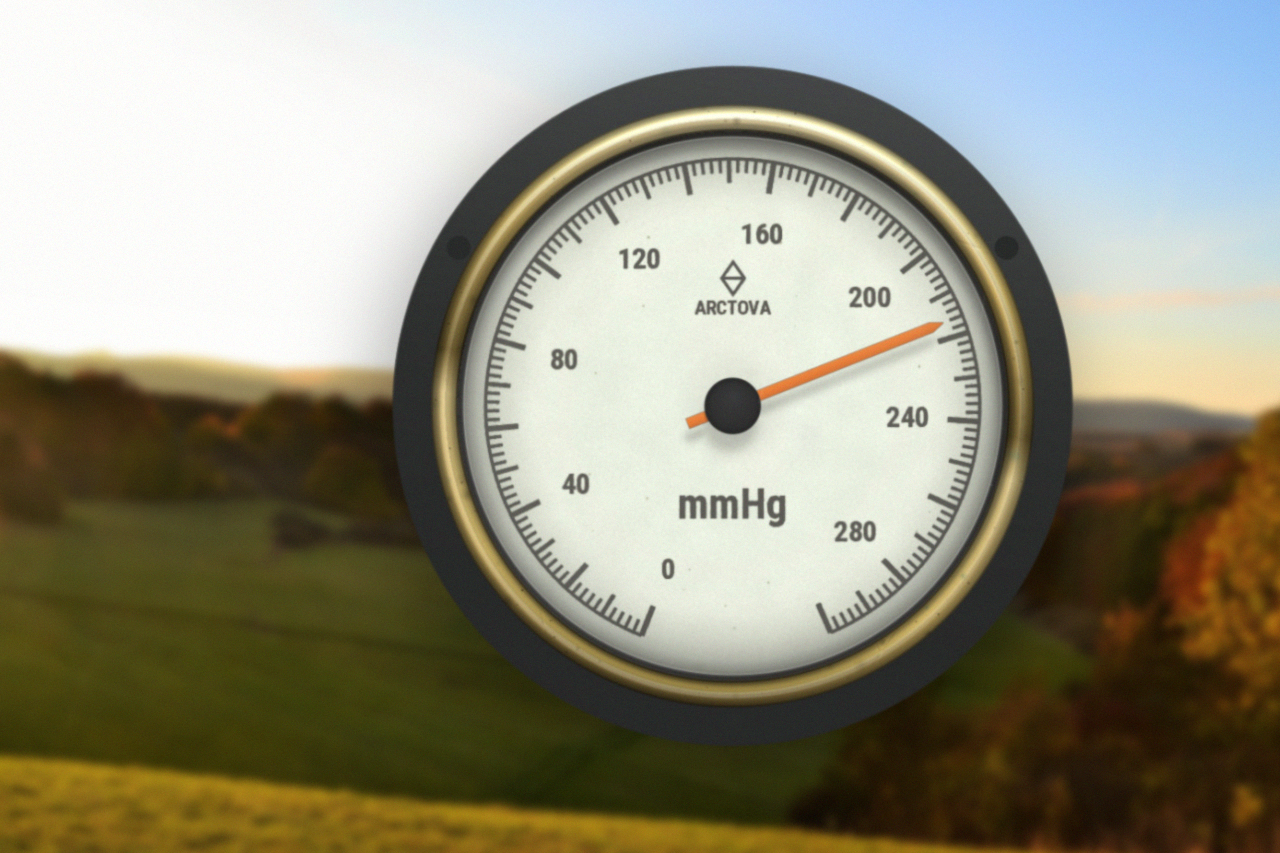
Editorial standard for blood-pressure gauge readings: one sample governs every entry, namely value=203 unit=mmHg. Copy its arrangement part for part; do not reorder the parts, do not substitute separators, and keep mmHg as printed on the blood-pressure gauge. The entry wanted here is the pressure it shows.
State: value=216 unit=mmHg
